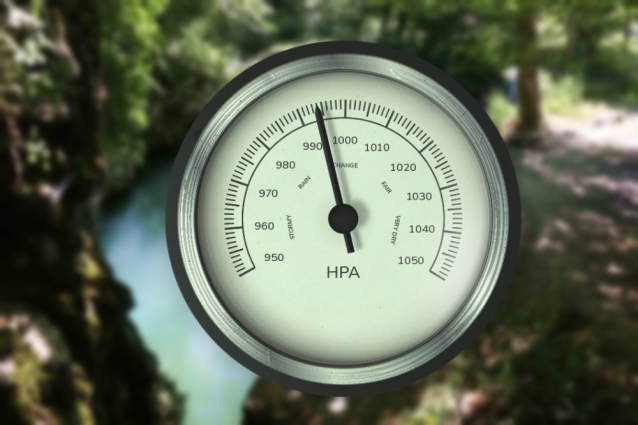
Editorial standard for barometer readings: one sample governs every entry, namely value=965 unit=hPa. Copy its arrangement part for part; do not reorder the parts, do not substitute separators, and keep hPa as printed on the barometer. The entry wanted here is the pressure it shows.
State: value=994 unit=hPa
